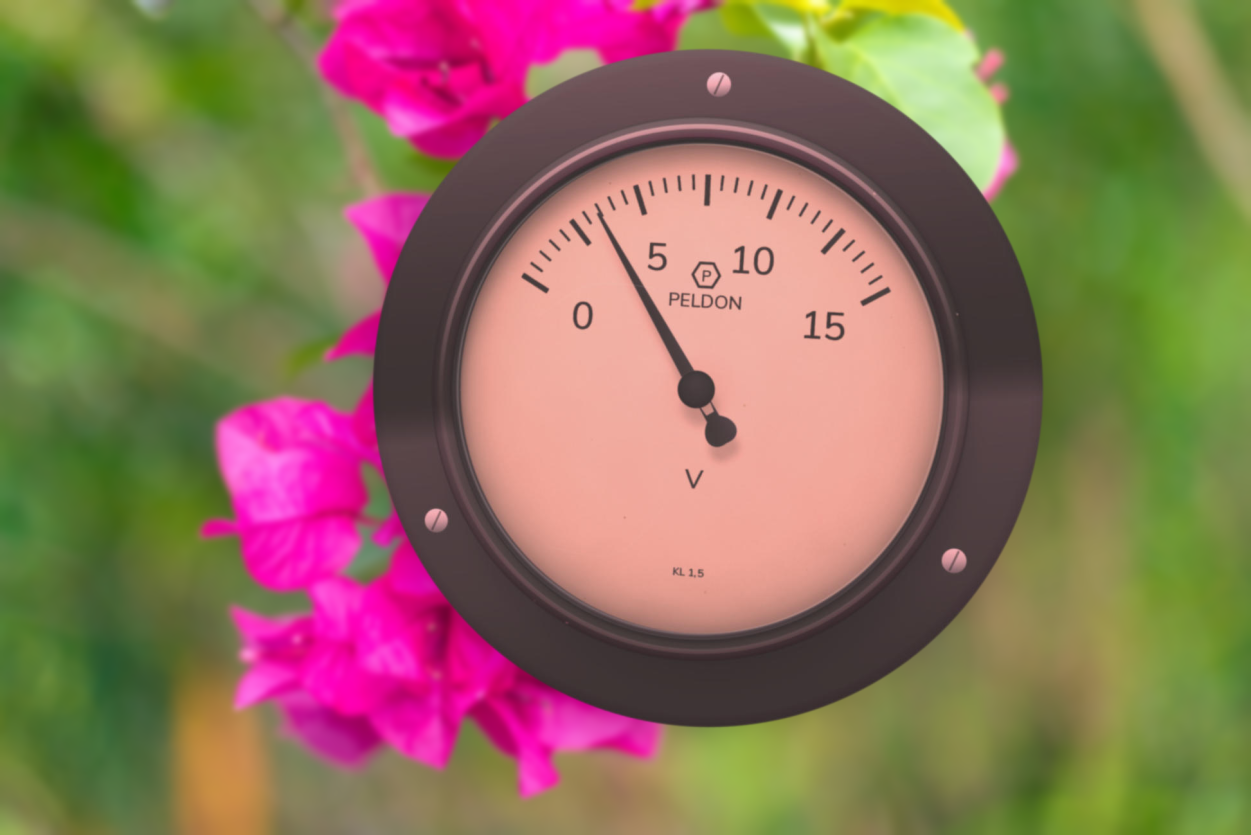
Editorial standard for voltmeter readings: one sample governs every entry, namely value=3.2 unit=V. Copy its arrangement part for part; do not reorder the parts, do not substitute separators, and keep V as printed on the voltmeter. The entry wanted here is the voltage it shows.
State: value=3.5 unit=V
